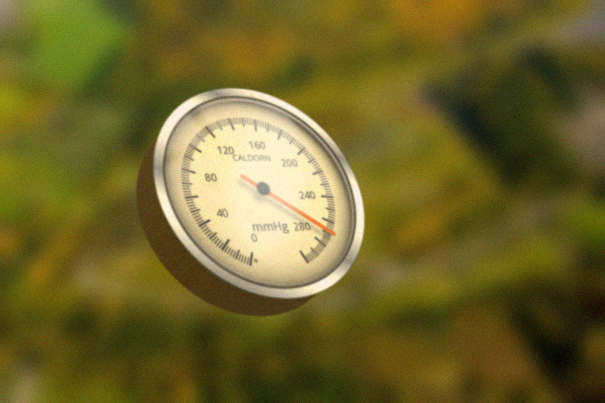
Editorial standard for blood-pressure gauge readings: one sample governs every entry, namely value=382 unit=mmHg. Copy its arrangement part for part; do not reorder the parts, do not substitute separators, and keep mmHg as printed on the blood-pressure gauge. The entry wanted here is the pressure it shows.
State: value=270 unit=mmHg
